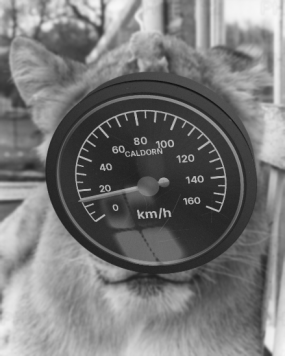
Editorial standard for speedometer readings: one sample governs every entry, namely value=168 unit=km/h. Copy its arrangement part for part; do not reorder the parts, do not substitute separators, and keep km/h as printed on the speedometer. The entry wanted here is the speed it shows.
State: value=15 unit=km/h
